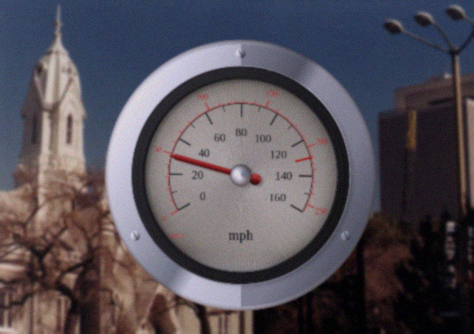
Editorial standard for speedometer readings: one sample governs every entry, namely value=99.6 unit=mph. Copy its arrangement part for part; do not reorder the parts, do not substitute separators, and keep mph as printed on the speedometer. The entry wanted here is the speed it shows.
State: value=30 unit=mph
